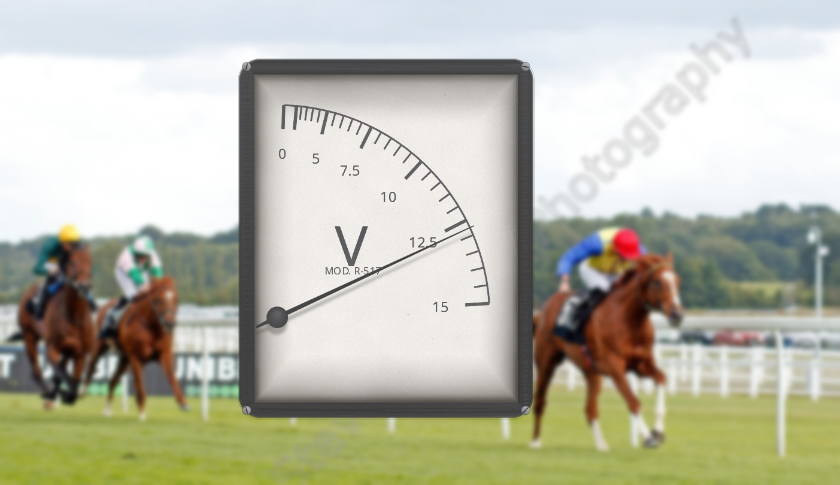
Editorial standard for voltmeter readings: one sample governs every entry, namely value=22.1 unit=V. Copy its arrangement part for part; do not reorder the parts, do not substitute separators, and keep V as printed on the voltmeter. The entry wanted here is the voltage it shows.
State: value=12.75 unit=V
